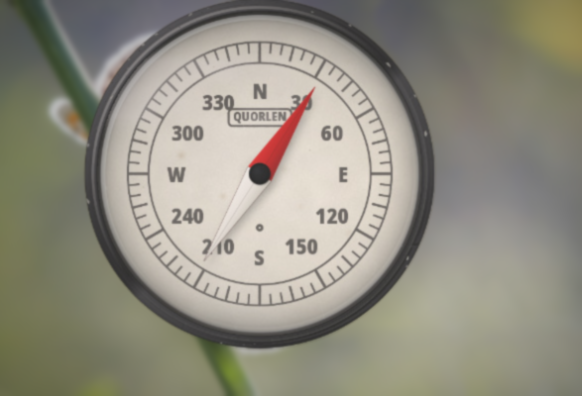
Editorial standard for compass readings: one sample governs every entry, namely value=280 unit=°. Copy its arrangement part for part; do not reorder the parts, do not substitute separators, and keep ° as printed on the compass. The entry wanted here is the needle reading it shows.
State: value=32.5 unit=°
